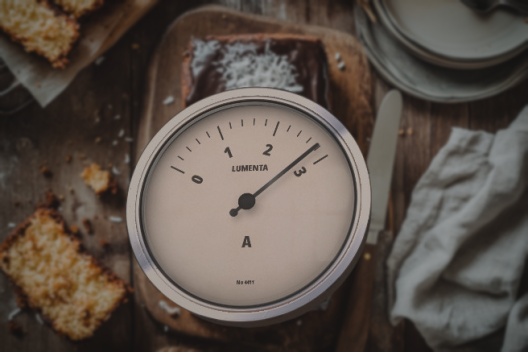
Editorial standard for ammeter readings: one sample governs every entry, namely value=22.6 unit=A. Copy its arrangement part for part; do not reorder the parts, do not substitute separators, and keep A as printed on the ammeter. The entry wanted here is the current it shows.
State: value=2.8 unit=A
